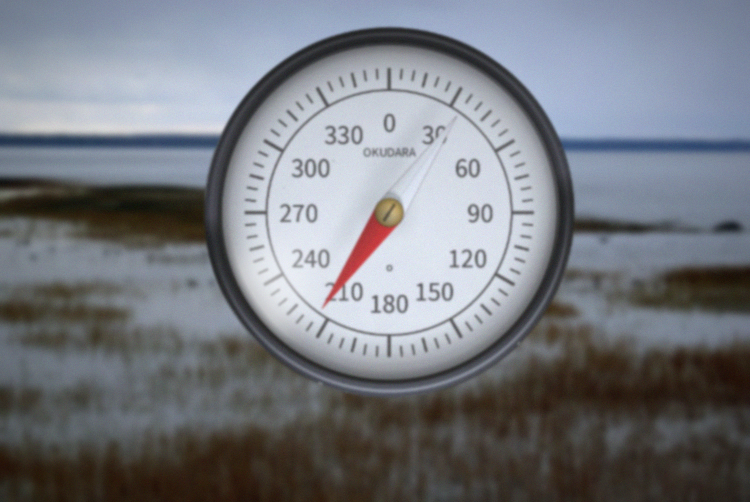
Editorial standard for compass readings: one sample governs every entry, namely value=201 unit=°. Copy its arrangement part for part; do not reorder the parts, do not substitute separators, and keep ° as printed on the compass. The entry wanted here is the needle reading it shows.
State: value=215 unit=°
